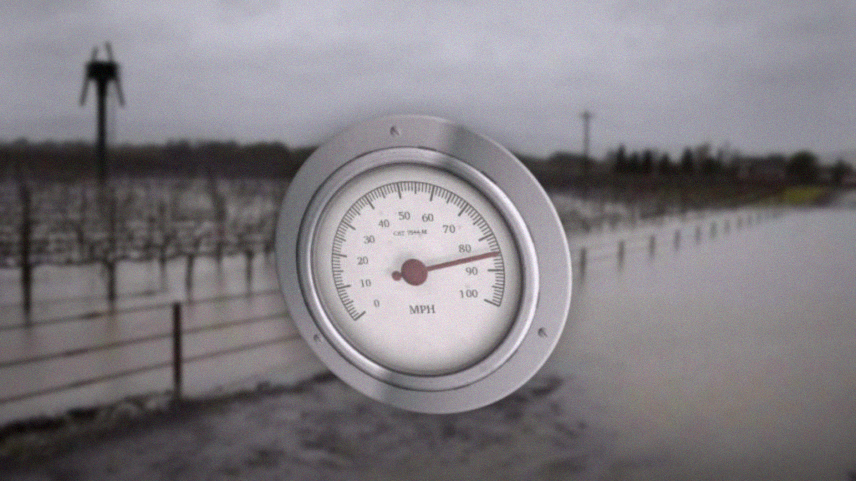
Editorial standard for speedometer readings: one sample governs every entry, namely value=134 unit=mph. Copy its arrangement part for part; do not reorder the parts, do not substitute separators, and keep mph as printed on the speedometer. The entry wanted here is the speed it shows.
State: value=85 unit=mph
